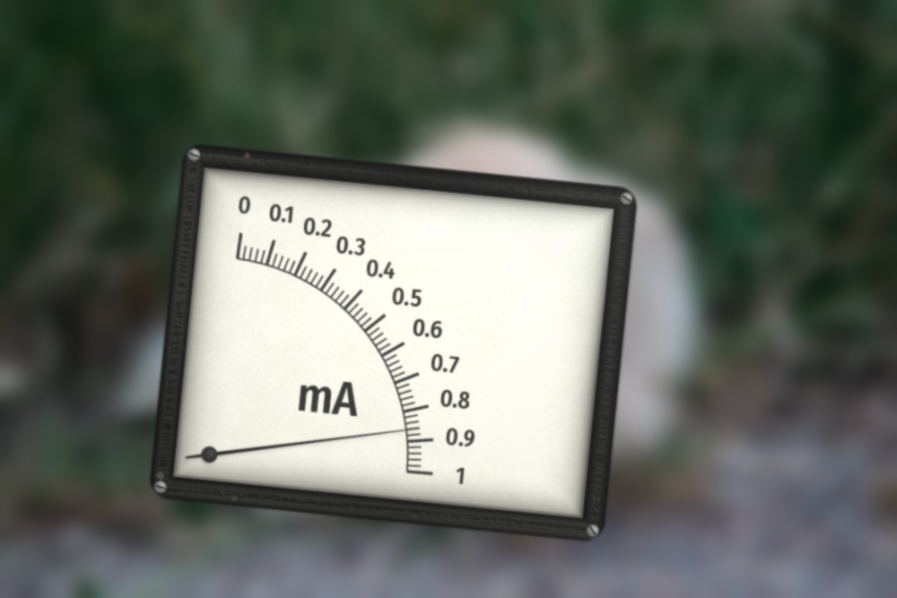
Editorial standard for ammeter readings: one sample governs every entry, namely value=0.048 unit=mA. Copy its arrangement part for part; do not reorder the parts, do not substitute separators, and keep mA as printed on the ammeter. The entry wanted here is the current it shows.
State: value=0.86 unit=mA
